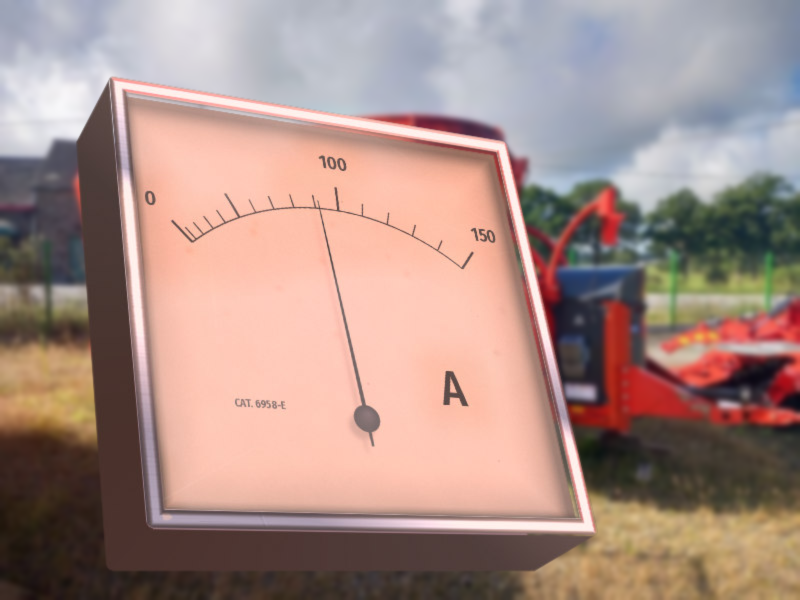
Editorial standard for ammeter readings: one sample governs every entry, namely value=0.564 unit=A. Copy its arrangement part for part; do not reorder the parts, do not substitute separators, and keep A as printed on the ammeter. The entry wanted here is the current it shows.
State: value=90 unit=A
